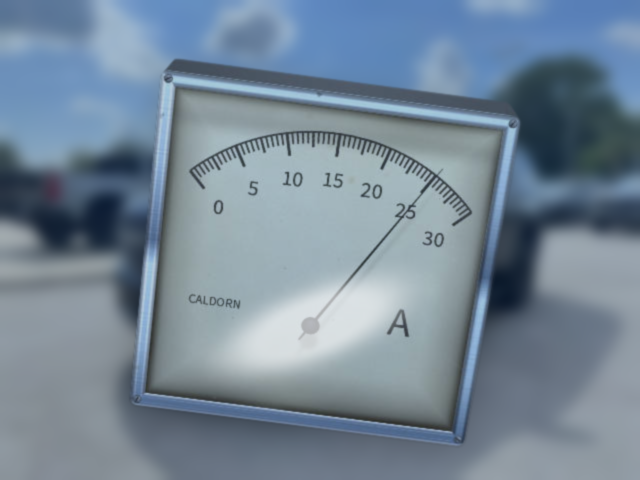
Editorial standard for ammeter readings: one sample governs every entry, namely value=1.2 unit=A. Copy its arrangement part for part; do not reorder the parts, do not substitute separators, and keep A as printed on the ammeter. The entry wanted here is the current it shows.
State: value=25 unit=A
